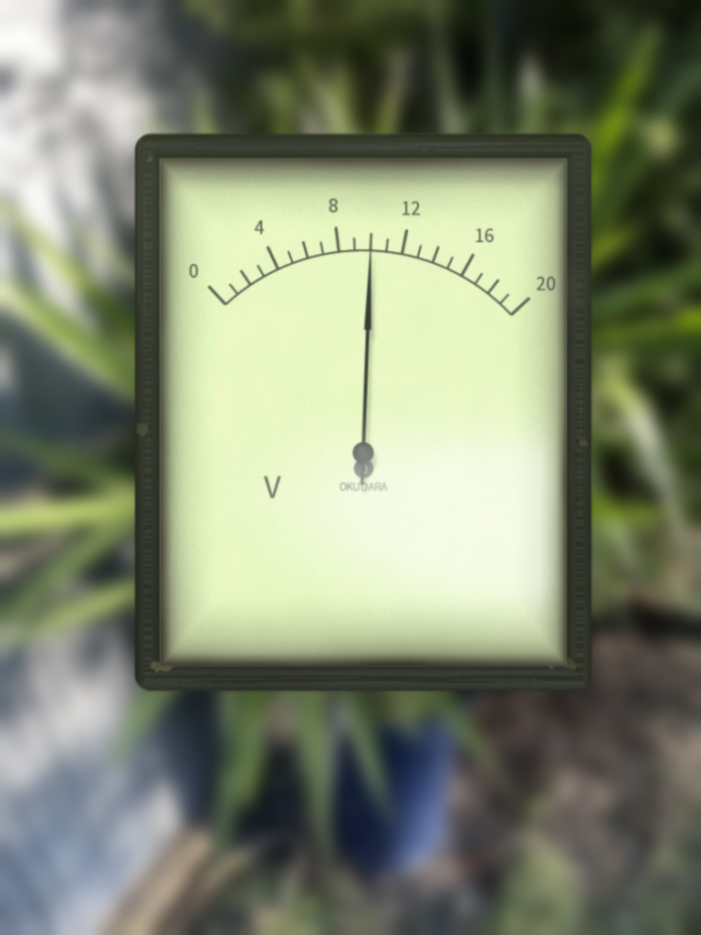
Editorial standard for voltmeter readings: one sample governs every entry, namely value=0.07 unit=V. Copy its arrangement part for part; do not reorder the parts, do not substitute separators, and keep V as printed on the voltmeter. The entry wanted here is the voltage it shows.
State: value=10 unit=V
